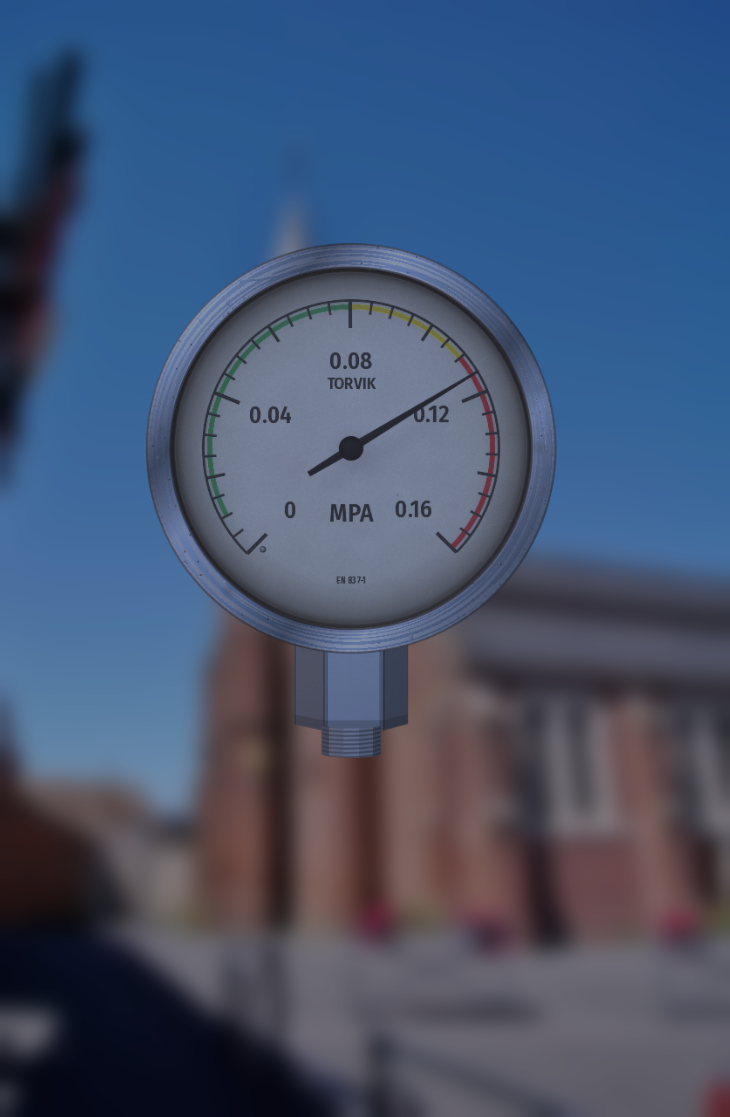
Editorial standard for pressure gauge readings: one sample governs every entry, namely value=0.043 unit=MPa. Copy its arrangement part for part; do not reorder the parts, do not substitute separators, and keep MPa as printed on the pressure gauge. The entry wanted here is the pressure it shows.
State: value=0.115 unit=MPa
